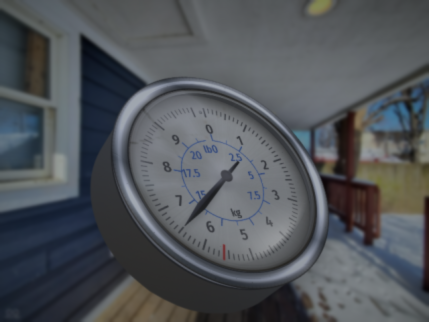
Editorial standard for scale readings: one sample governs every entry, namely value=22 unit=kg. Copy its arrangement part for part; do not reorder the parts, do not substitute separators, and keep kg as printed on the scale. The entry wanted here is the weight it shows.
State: value=6.5 unit=kg
